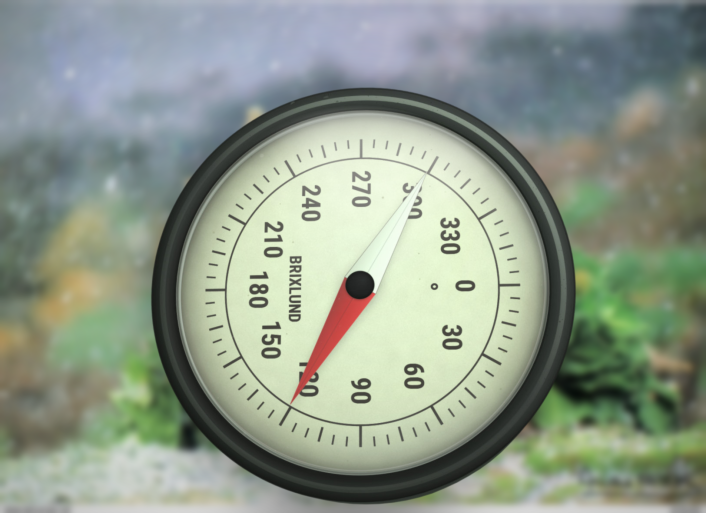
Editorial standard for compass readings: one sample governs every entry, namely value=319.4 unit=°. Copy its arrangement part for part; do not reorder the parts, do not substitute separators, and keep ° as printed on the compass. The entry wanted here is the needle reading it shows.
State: value=120 unit=°
